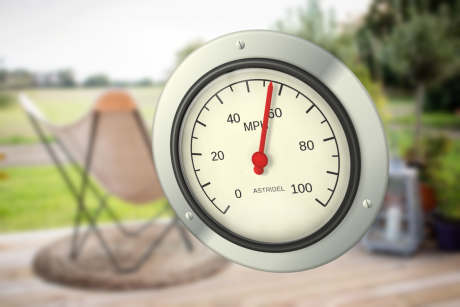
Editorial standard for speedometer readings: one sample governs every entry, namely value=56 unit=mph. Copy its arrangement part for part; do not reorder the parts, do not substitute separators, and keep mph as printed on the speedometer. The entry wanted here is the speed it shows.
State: value=57.5 unit=mph
